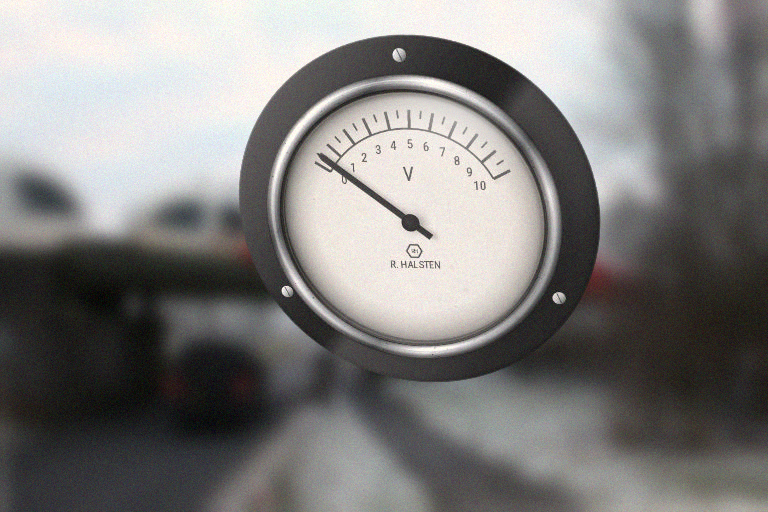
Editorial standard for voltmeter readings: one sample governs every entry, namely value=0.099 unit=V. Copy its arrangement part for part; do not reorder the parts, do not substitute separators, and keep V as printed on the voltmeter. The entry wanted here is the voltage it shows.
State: value=0.5 unit=V
